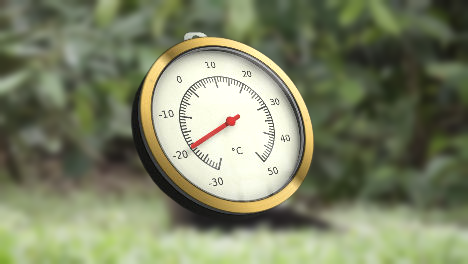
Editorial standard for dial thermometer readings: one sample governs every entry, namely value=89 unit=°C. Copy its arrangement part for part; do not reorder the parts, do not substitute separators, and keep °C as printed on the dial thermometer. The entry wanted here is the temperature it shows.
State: value=-20 unit=°C
